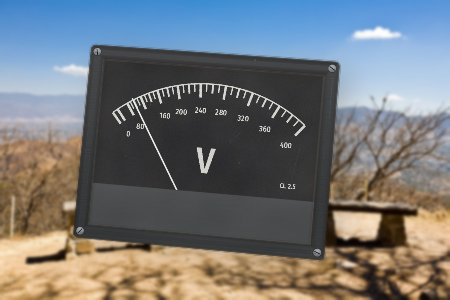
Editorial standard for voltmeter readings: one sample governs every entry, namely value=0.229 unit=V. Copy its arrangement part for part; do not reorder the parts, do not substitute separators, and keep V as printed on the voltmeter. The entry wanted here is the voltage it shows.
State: value=100 unit=V
